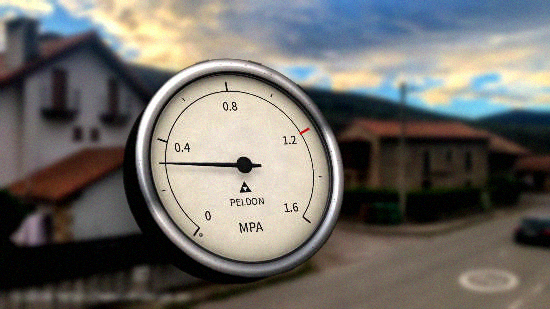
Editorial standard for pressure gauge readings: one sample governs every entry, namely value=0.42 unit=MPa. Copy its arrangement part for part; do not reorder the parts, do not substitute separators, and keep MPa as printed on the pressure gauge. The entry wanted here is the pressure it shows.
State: value=0.3 unit=MPa
